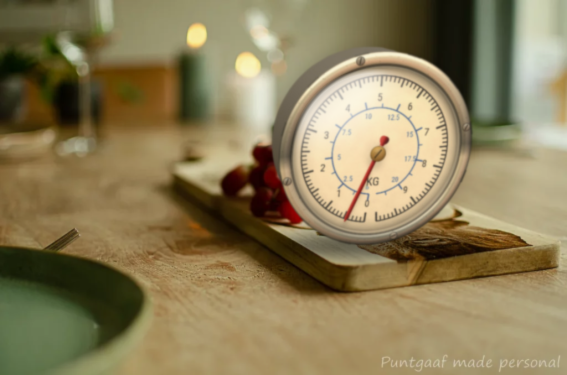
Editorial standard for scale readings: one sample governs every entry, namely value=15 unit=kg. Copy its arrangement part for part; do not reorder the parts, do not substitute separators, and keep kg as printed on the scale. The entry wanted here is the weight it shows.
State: value=0.5 unit=kg
